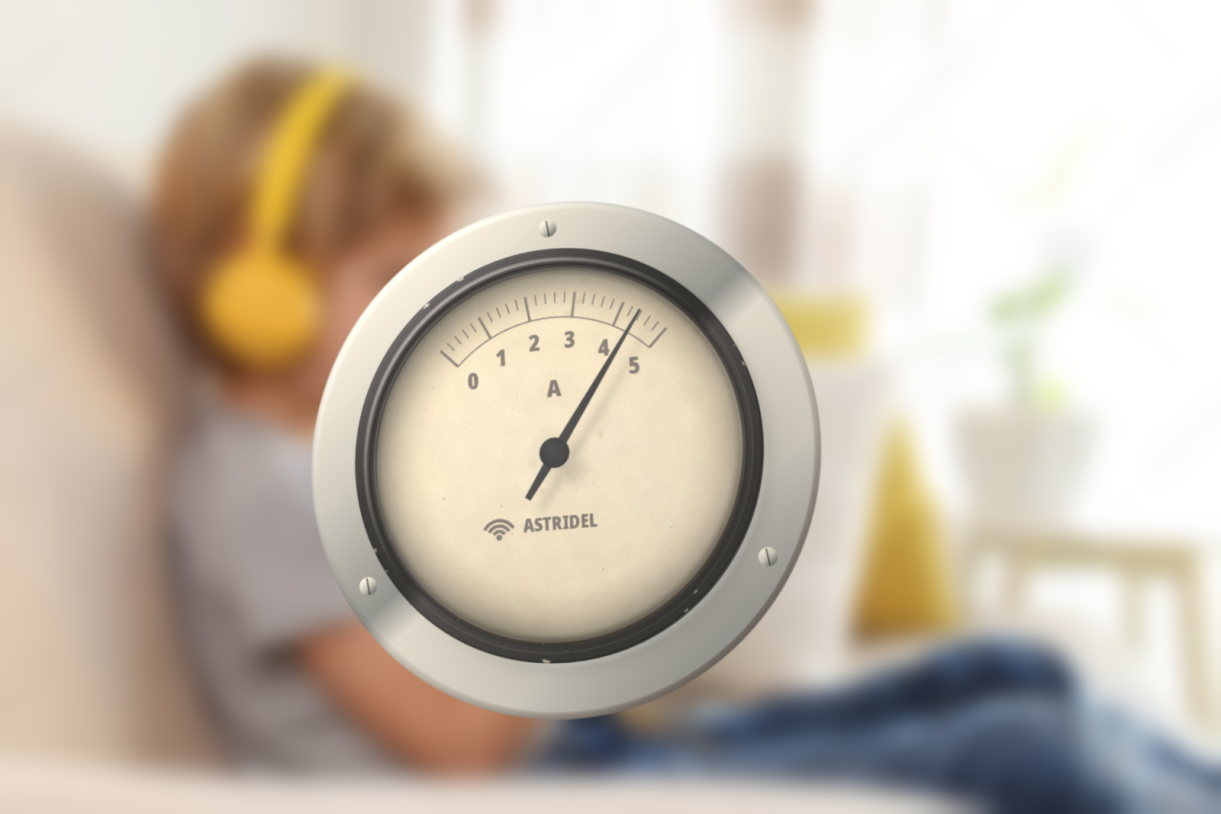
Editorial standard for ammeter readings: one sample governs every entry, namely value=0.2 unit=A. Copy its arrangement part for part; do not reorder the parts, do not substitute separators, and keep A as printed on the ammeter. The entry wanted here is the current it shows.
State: value=4.4 unit=A
